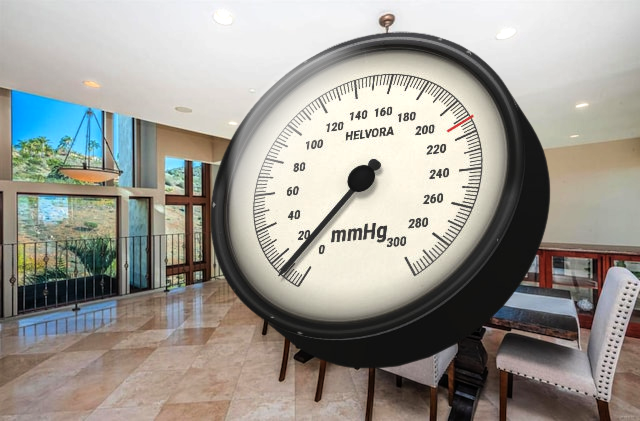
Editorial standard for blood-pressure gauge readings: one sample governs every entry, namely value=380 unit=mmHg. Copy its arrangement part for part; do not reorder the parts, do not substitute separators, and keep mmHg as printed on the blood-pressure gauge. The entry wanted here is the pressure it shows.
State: value=10 unit=mmHg
